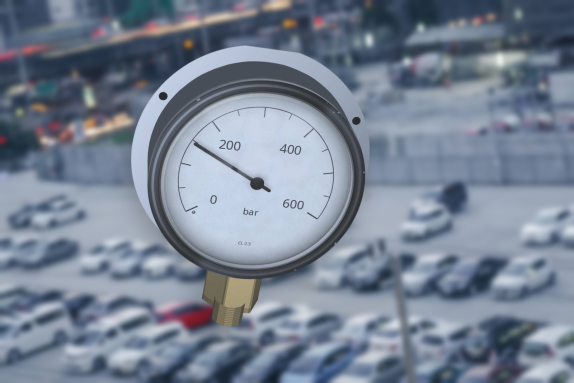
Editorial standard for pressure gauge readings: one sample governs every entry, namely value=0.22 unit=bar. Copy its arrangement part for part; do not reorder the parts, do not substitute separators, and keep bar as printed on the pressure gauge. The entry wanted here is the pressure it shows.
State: value=150 unit=bar
